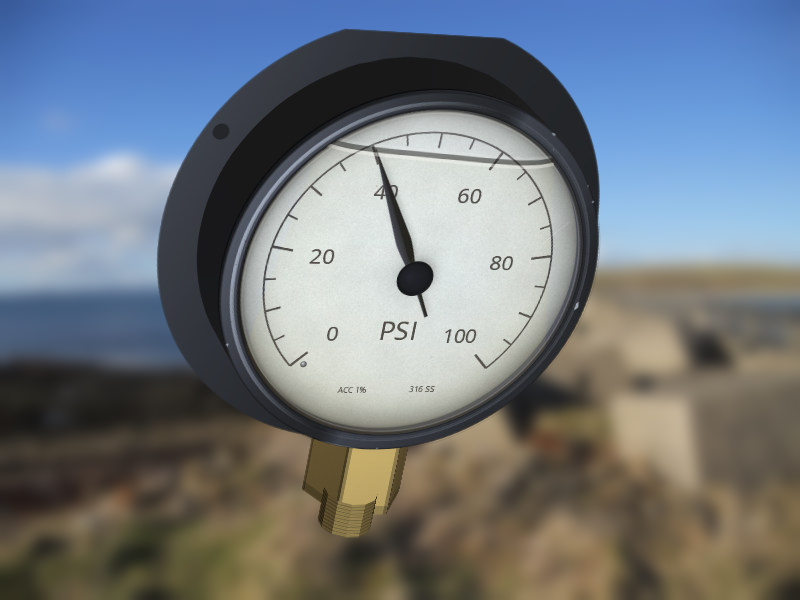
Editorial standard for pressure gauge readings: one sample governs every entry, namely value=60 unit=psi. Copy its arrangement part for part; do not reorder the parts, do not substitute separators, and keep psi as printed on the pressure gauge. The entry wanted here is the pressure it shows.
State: value=40 unit=psi
